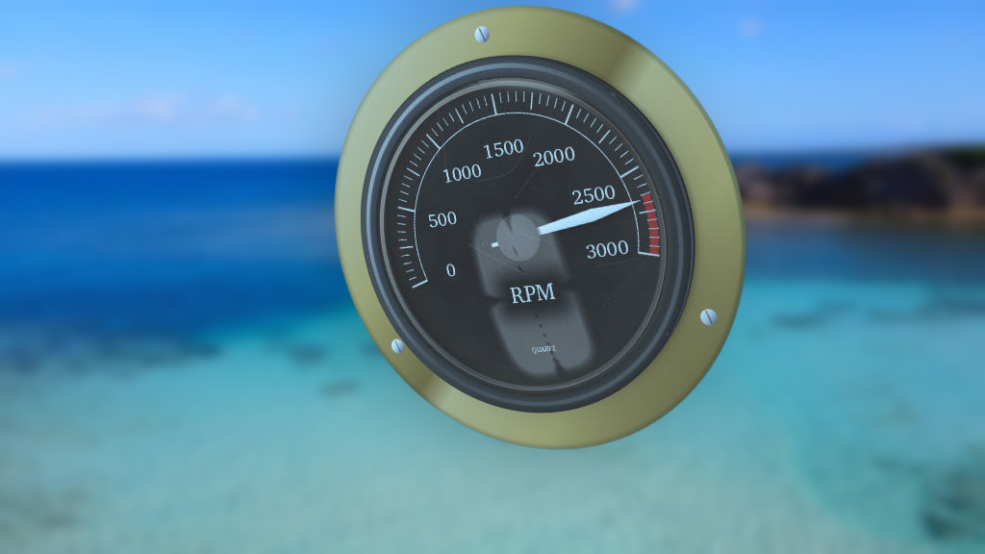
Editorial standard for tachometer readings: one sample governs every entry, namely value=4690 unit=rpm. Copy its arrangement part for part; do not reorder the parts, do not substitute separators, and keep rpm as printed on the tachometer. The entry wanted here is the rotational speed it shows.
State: value=2675 unit=rpm
